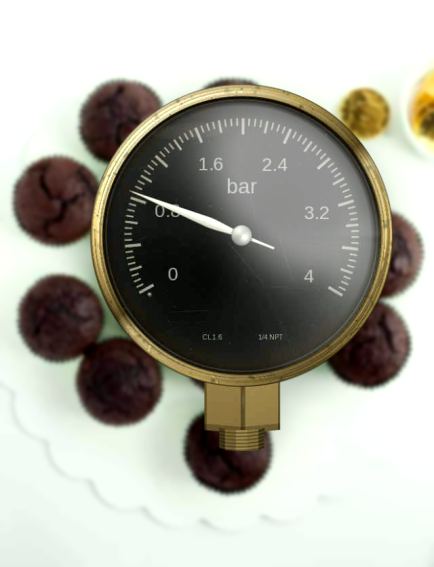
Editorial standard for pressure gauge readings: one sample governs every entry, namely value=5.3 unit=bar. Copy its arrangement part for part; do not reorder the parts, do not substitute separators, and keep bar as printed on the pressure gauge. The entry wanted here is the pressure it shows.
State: value=0.85 unit=bar
